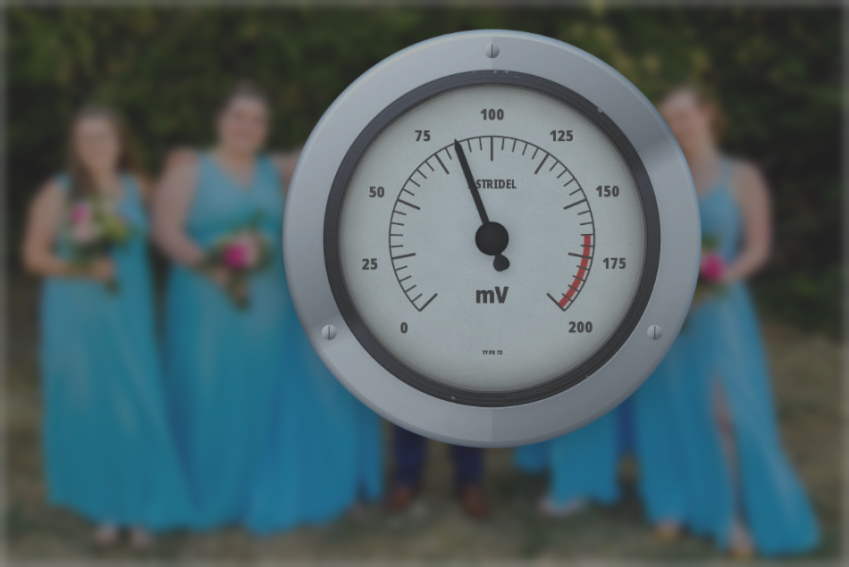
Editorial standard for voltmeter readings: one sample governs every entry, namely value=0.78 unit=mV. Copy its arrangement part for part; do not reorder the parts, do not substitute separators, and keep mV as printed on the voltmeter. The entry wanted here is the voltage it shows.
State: value=85 unit=mV
